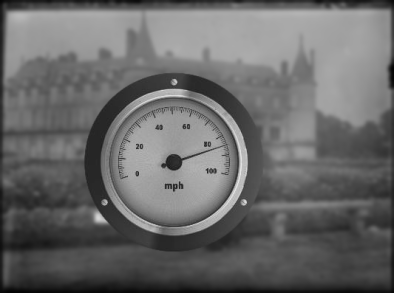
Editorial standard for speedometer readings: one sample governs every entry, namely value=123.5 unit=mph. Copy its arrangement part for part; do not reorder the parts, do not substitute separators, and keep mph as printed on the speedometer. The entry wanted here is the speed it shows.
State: value=85 unit=mph
